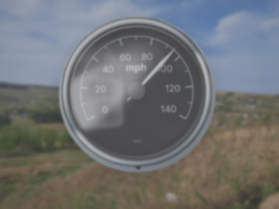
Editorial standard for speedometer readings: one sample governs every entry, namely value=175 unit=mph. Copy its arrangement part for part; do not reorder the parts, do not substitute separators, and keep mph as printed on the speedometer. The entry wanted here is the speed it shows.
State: value=95 unit=mph
